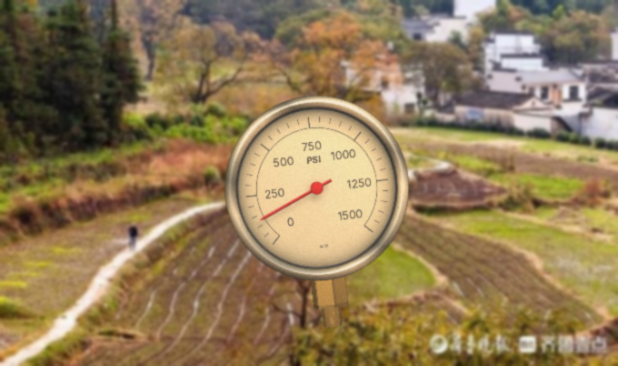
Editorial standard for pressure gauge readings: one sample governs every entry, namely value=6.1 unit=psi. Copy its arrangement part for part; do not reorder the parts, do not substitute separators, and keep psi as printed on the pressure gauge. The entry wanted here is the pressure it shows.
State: value=125 unit=psi
